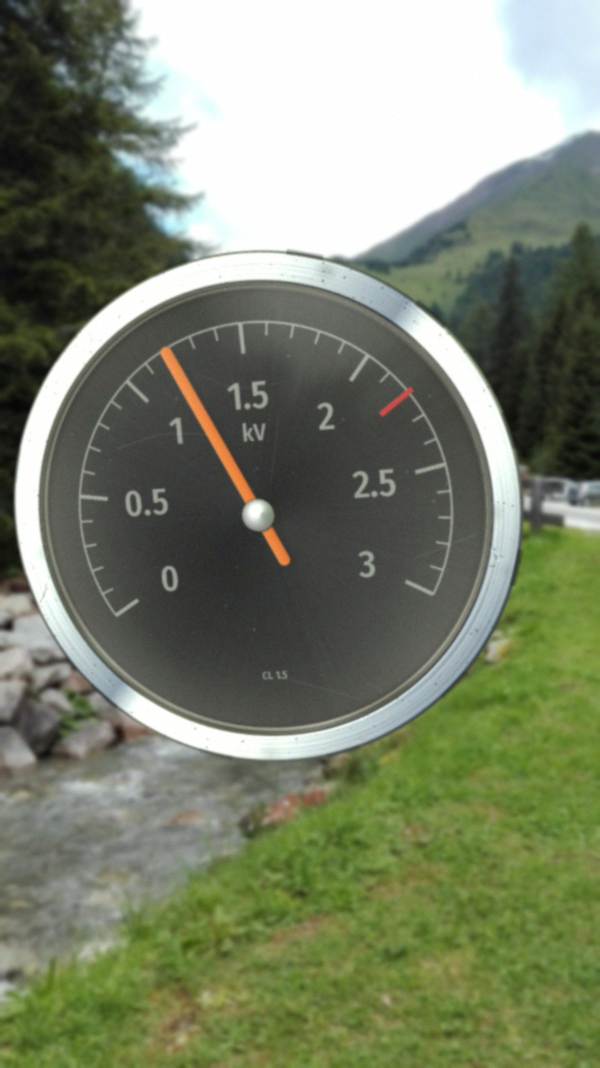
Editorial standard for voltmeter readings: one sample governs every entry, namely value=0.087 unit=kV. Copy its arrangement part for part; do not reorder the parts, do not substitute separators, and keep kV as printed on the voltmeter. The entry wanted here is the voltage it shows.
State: value=1.2 unit=kV
